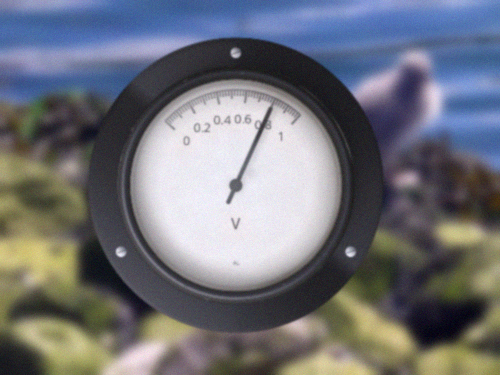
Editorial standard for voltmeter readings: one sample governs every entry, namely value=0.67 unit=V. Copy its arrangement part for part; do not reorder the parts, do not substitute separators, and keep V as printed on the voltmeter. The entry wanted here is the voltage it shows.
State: value=0.8 unit=V
